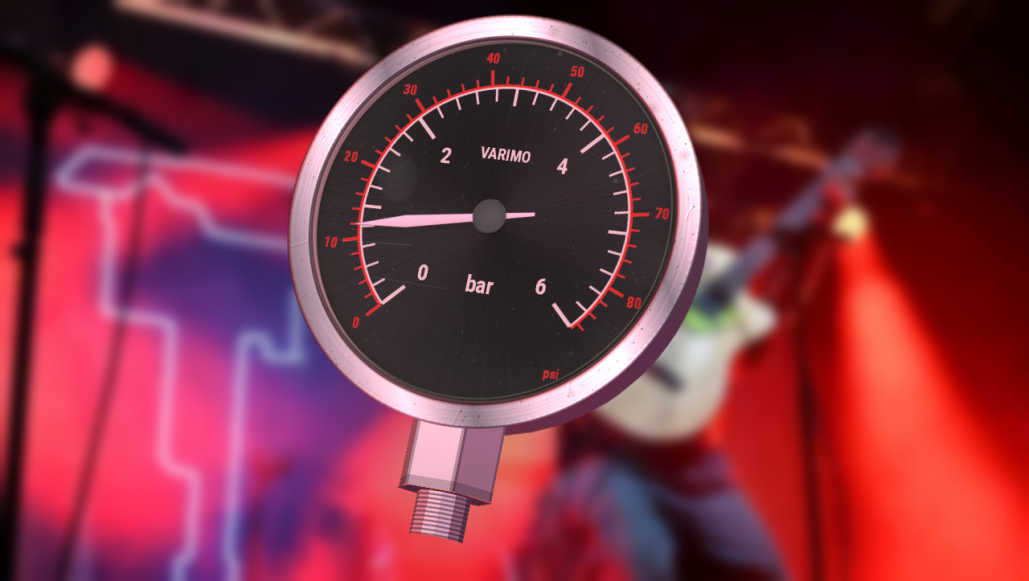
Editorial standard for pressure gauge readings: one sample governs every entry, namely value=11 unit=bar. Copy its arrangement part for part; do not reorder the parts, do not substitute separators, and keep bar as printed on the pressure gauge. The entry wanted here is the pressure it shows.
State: value=0.8 unit=bar
